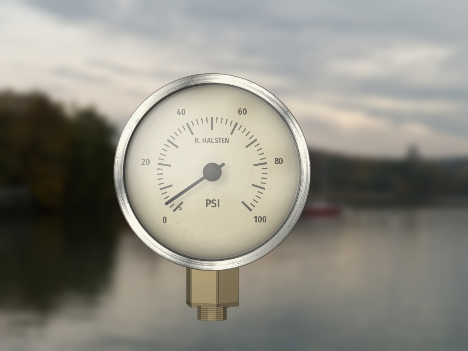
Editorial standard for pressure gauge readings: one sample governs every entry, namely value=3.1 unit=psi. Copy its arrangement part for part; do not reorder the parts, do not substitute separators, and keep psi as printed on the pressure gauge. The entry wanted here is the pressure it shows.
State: value=4 unit=psi
